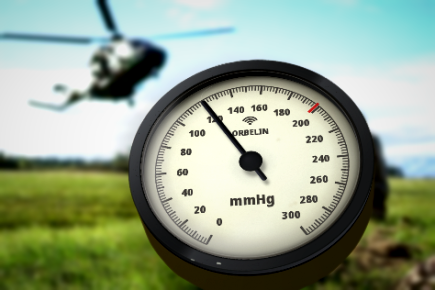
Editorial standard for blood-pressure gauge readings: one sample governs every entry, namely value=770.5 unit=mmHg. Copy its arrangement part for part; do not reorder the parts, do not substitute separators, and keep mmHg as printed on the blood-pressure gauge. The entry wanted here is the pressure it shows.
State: value=120 unit=mmHg
